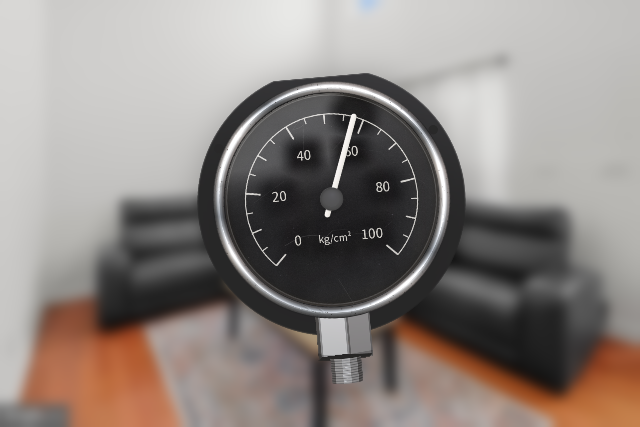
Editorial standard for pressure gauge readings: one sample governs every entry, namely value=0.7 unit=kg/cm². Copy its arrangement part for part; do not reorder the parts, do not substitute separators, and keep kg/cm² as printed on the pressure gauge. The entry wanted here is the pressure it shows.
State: value=57.5 unit=kg/cm²
